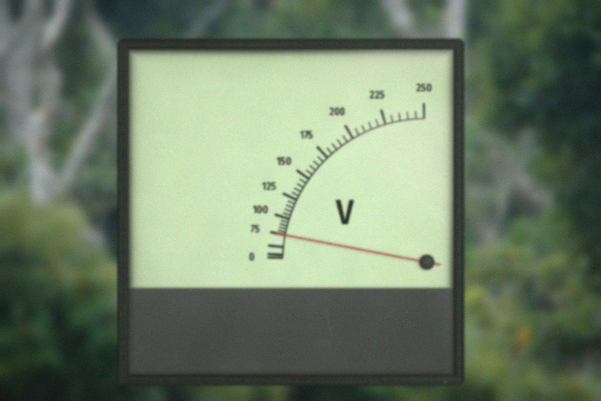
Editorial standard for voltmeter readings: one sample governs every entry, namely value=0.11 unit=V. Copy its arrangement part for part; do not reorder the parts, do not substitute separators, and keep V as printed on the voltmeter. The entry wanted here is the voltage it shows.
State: value=75 unit=V
